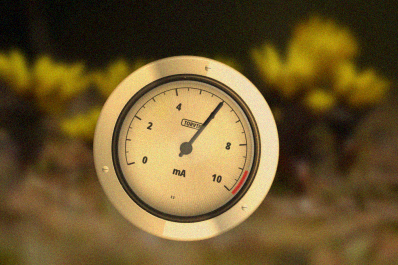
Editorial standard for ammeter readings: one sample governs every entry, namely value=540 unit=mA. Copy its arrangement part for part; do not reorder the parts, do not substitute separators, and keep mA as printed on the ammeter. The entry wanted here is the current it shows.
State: value=6 unit=mA
